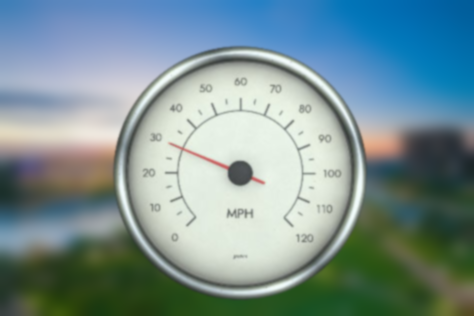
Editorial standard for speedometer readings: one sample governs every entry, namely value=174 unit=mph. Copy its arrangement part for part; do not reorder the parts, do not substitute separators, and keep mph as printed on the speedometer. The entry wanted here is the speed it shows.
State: value=30 unit=mph
